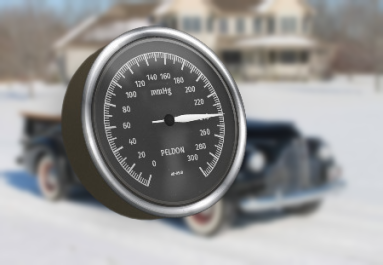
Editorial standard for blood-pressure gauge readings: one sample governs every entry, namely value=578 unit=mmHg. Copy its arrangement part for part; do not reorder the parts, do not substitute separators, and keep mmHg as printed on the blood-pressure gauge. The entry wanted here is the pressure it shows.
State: value=240 unit=mmHg
